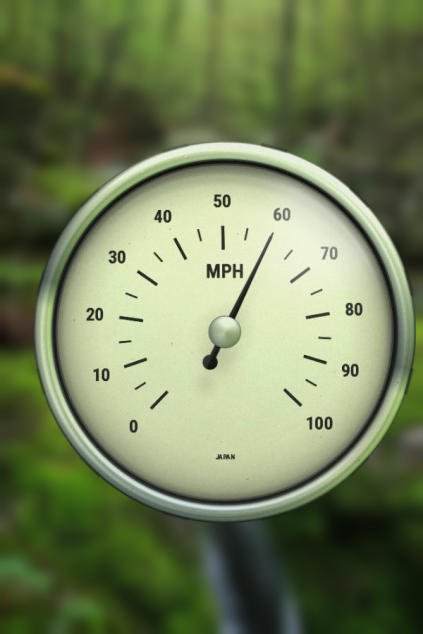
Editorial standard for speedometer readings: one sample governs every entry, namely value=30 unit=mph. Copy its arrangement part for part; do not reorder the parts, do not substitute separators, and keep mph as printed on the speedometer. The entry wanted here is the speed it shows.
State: value=60 unit=mph
